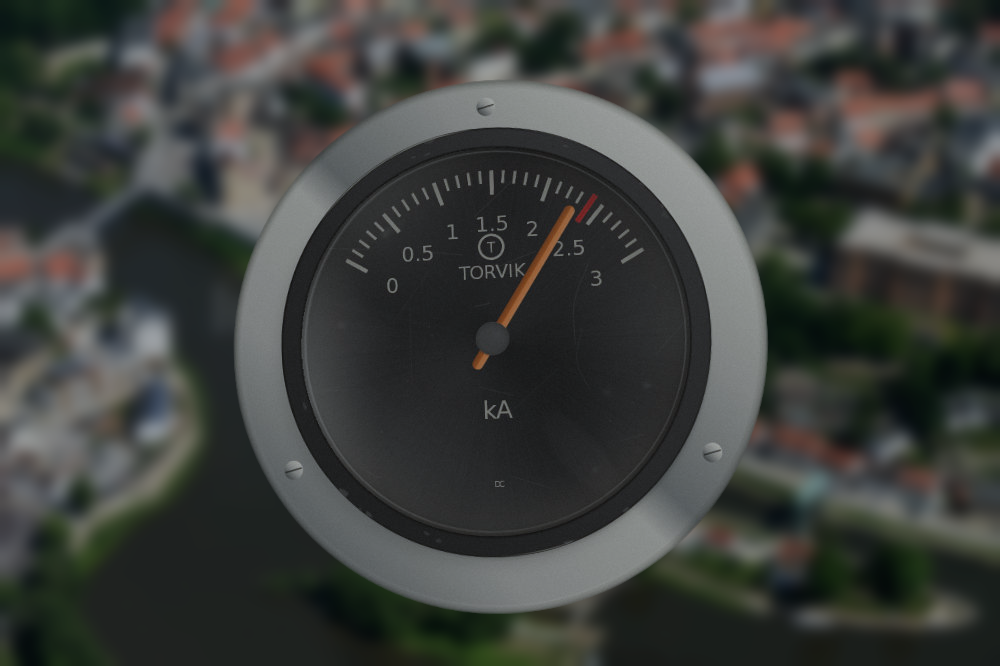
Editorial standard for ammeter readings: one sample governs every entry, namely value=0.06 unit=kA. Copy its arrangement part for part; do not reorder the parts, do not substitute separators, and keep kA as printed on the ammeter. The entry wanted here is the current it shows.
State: value=2.3 unit=kA
